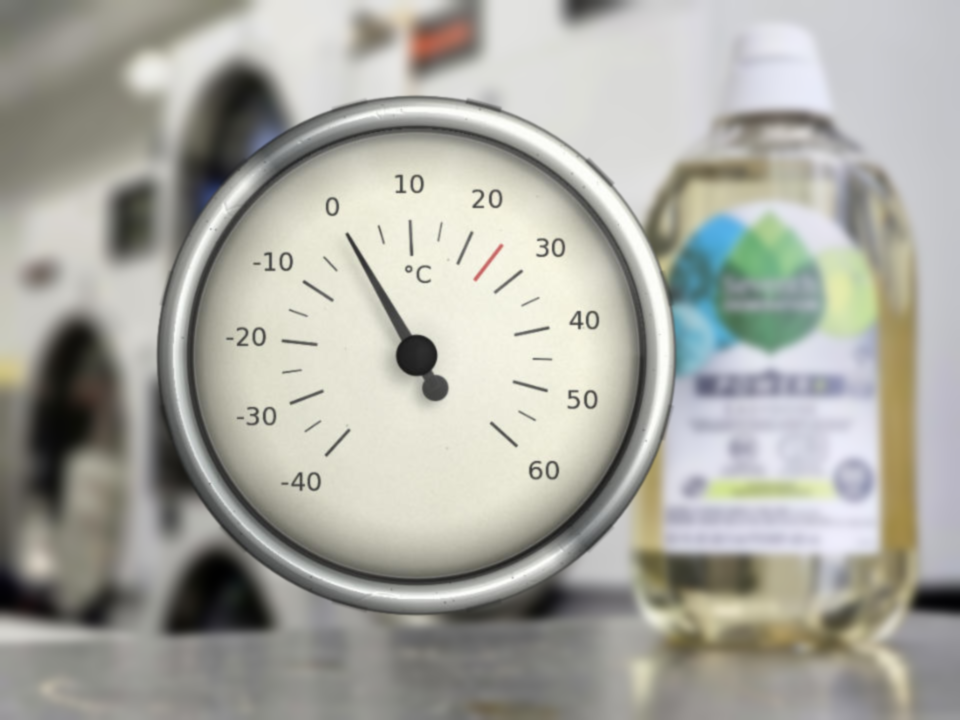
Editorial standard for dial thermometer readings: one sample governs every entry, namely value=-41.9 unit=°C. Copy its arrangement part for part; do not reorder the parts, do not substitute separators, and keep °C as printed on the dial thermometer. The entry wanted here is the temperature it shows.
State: value=0 unit=°C
